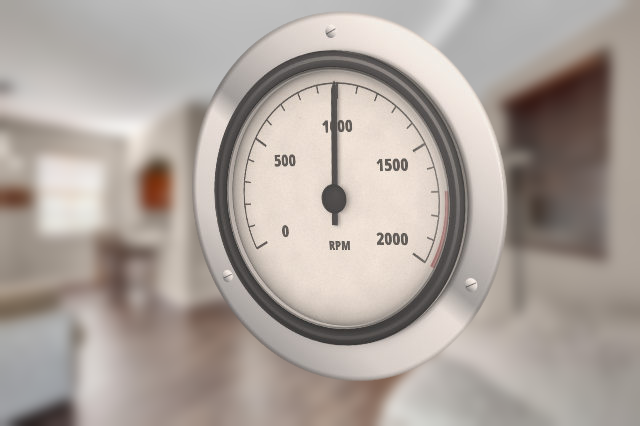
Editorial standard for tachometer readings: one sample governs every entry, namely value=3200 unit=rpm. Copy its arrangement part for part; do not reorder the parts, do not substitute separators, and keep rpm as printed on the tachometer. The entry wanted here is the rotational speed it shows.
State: value=1000 unit=rpm
